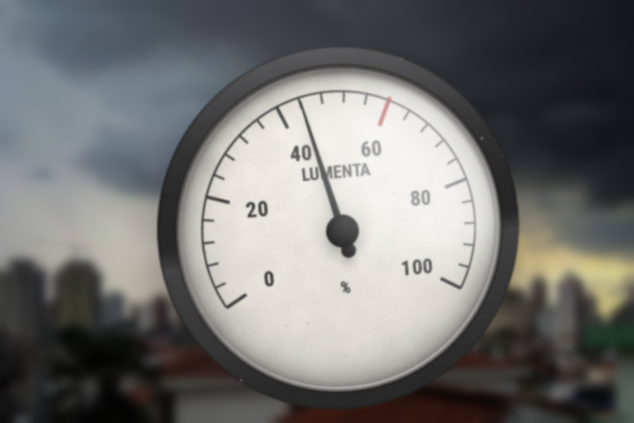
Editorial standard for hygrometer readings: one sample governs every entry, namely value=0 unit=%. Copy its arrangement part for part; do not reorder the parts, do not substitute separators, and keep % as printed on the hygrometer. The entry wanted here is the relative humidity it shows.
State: value=44 unit=%
